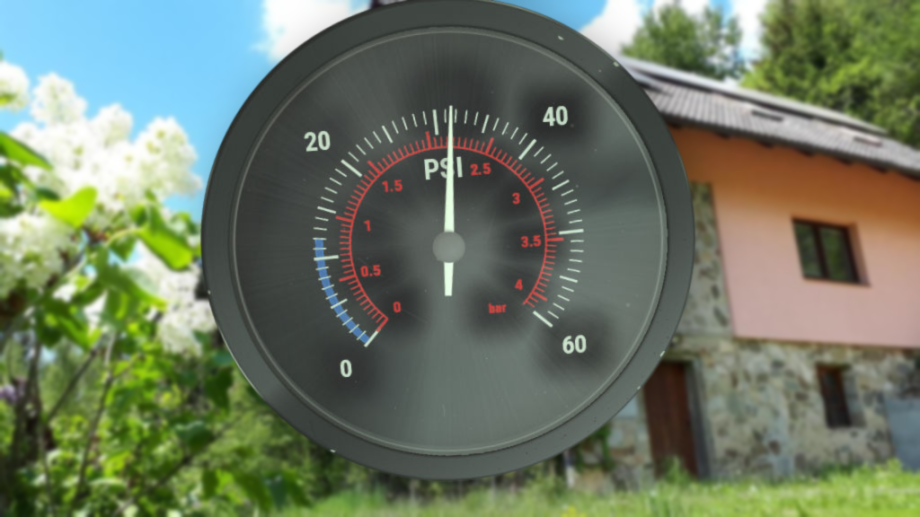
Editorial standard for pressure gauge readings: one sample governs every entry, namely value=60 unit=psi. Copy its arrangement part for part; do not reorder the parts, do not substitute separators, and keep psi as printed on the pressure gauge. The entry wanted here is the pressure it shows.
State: value=31.5 unit=psi
